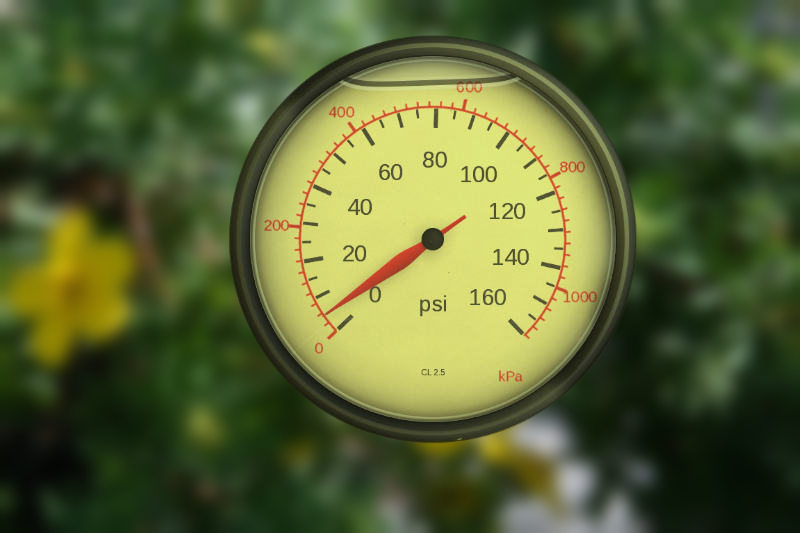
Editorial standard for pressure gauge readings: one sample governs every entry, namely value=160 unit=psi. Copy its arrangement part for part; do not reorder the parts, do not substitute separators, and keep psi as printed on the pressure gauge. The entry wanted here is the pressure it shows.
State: value=5 unit=psi
